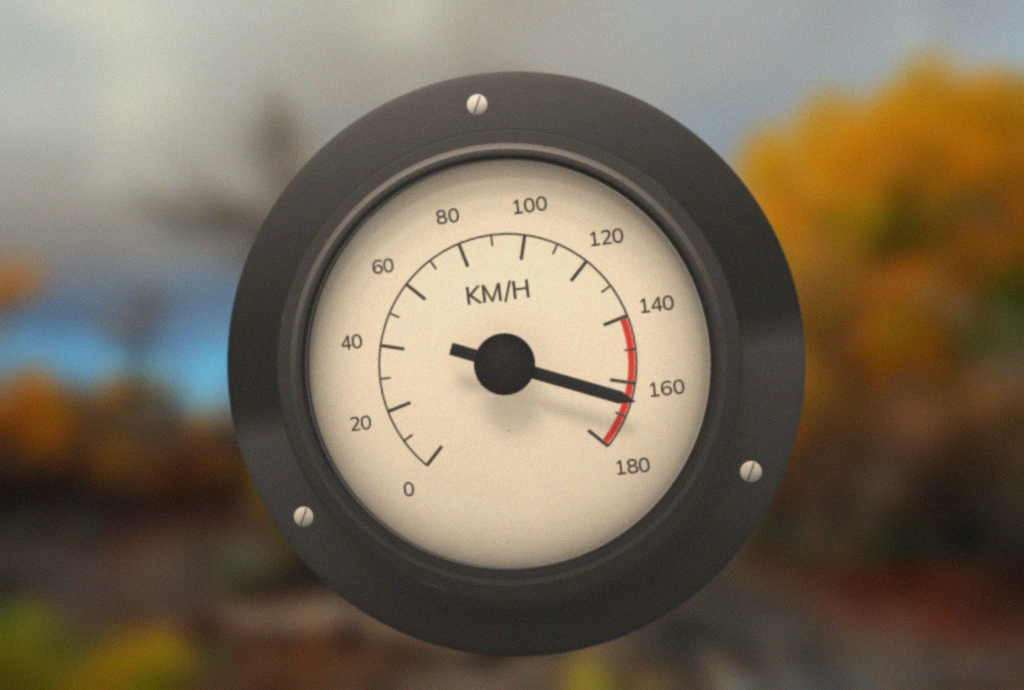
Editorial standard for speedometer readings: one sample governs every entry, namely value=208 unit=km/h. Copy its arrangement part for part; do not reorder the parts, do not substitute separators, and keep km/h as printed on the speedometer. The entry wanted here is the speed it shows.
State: value=165 unit=km/h
